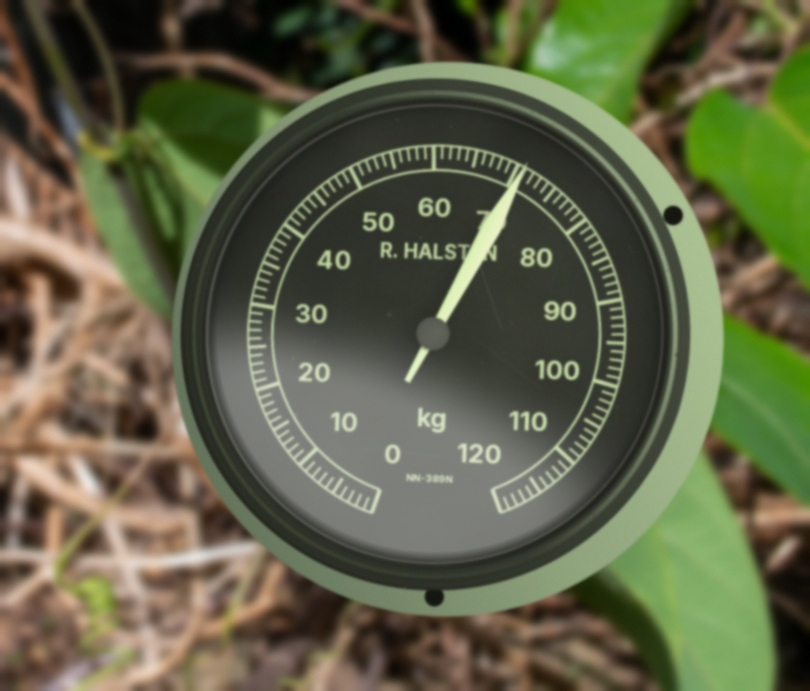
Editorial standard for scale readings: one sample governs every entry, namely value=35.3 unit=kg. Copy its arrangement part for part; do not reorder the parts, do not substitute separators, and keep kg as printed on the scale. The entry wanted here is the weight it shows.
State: value=71 unit=kg
